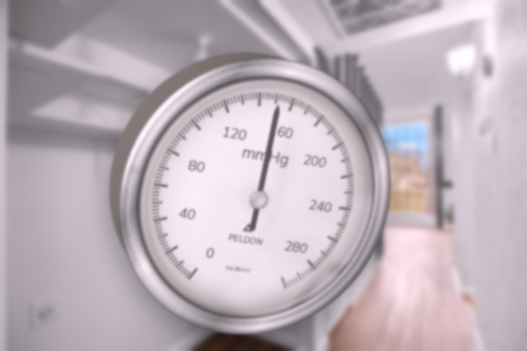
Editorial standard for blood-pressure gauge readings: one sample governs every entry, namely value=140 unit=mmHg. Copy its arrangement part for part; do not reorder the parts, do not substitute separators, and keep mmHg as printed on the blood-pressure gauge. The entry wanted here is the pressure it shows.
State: value=150 unit=mmHg
